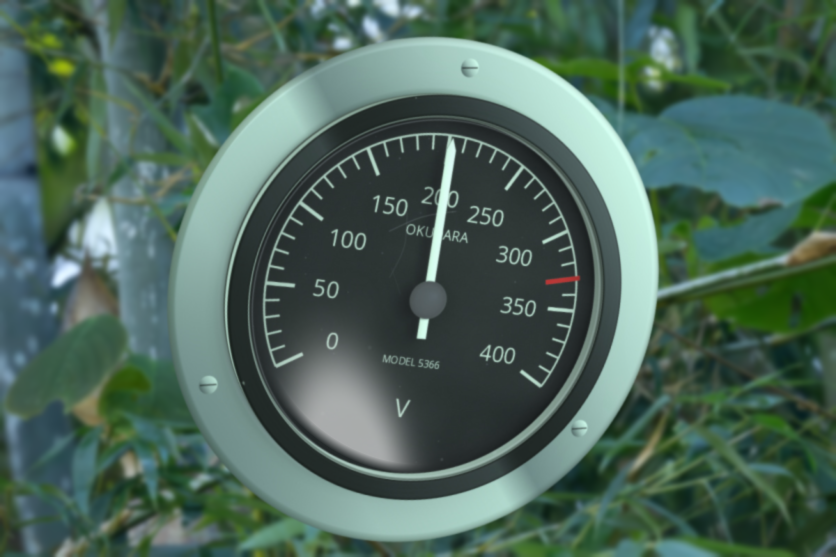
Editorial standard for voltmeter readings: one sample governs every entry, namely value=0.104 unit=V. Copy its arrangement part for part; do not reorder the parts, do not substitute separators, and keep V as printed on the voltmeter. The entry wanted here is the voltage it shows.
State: value=200 unit=V
